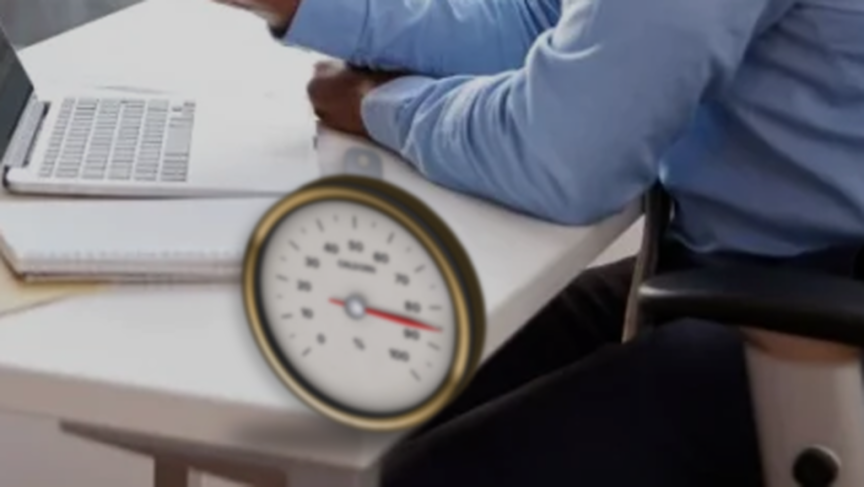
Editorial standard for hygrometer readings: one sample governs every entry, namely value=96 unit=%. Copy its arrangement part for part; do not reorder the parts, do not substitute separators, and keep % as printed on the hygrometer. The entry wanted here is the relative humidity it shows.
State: value=85 unit=%
